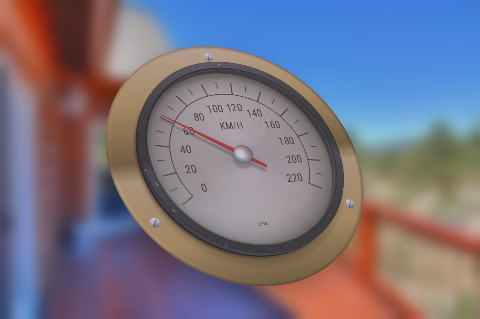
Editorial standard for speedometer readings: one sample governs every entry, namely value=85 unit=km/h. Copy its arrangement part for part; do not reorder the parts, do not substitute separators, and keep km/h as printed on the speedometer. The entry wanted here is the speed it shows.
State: value=60 unit=km/h
